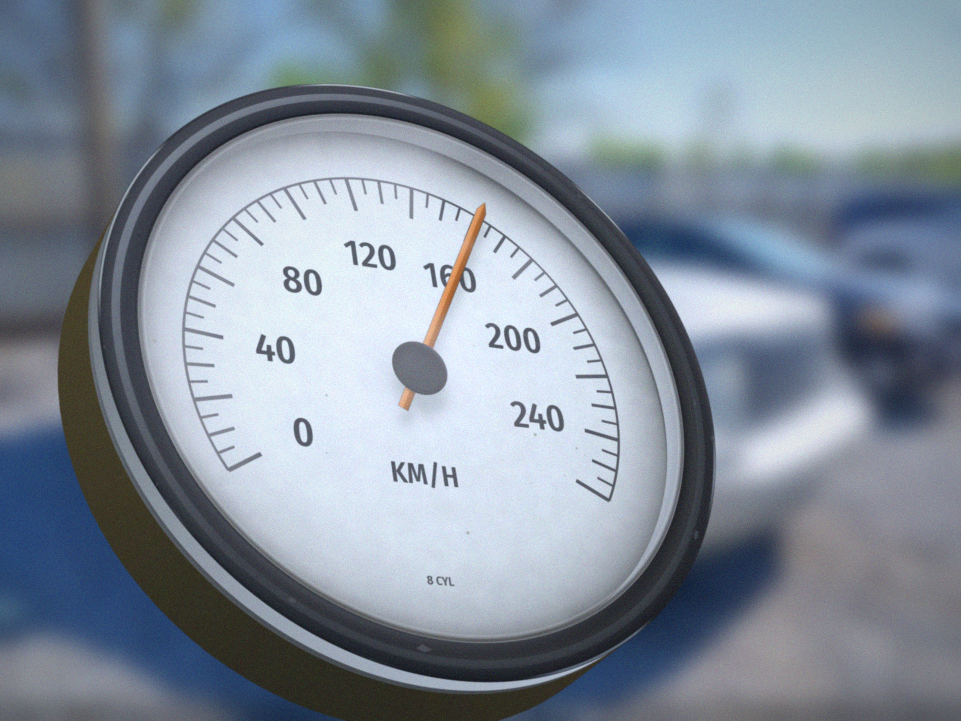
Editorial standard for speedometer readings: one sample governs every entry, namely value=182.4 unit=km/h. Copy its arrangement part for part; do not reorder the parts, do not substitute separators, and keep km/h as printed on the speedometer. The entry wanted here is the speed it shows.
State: value=160 unit=km/h
